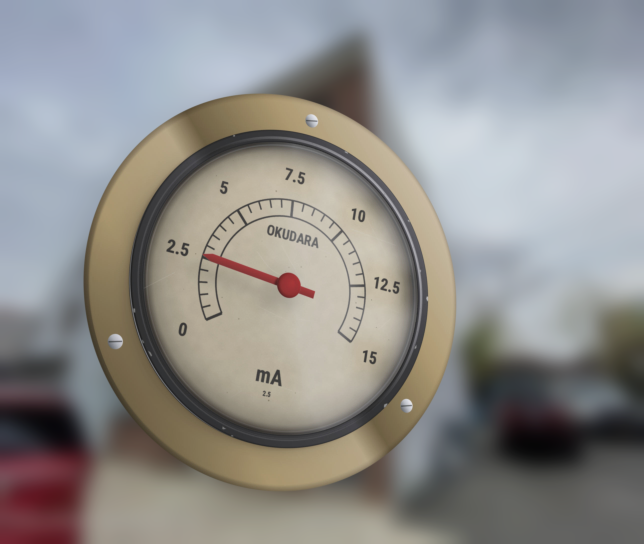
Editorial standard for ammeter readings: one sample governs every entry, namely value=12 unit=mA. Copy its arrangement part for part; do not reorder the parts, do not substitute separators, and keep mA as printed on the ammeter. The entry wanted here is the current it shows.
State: value=2.5 unit=mA
